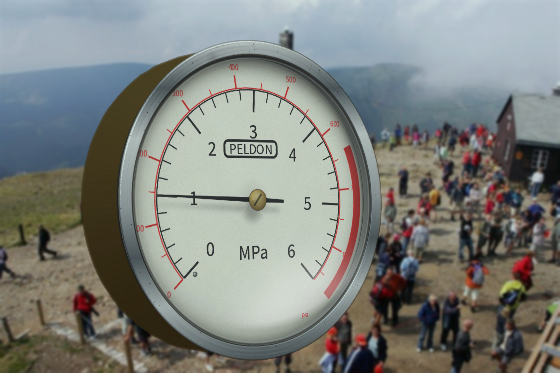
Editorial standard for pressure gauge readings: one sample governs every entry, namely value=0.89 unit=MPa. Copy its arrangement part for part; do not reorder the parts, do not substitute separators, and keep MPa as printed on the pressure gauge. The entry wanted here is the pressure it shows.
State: value=1 unit=MPa
